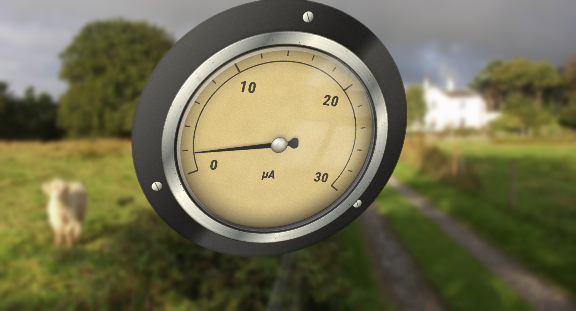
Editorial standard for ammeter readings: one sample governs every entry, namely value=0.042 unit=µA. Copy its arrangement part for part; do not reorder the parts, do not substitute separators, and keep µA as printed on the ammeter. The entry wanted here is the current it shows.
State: value=2 unit=µA
